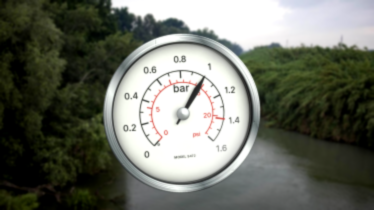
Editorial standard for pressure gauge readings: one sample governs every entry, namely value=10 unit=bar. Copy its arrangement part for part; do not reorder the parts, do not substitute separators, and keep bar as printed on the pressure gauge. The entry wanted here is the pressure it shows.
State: value=1 unit=bar
